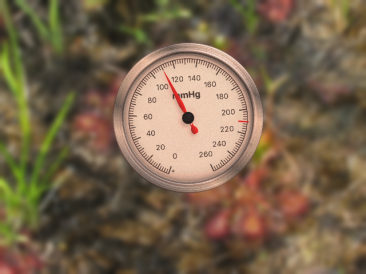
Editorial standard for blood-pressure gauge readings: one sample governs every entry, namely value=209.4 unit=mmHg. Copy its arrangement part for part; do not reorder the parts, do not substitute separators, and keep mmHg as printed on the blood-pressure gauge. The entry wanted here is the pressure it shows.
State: value=110 unit=mmHg
